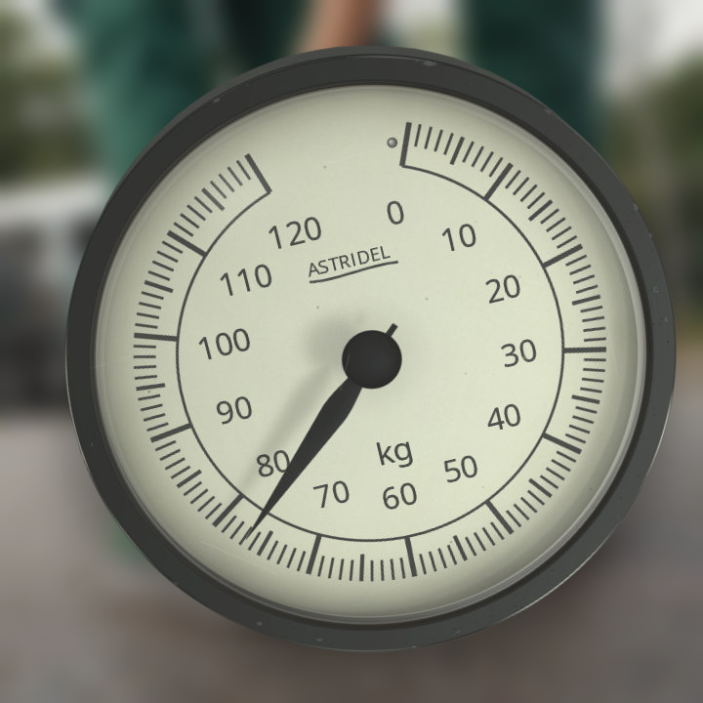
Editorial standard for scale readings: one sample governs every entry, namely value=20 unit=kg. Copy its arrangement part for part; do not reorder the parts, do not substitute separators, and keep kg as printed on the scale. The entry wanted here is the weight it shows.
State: value=77 unit=kg
